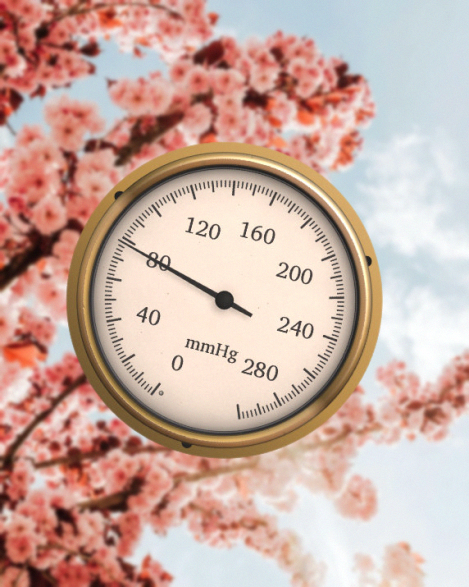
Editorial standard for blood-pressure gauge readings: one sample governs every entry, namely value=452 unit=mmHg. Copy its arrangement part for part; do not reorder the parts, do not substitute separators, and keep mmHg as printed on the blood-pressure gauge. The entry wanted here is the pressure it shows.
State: value=78 unit=mmHg
